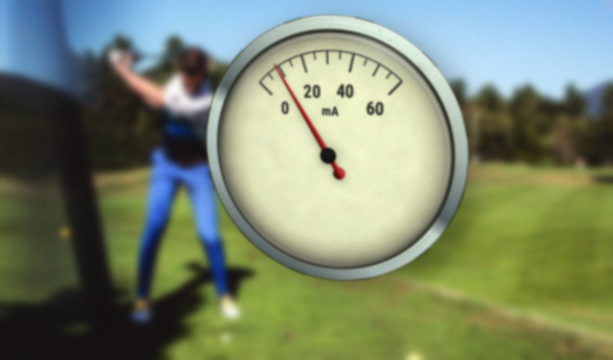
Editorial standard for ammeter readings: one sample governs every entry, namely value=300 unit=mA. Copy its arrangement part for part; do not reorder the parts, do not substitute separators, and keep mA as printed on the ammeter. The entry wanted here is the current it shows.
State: value=10 unit=mA
